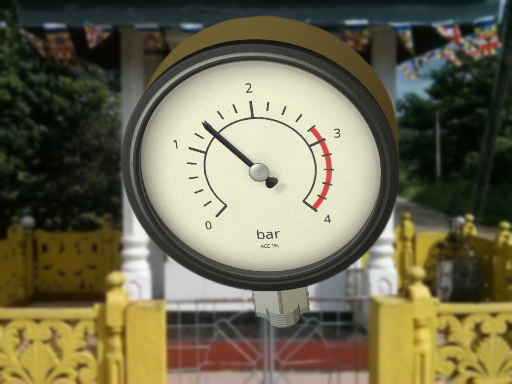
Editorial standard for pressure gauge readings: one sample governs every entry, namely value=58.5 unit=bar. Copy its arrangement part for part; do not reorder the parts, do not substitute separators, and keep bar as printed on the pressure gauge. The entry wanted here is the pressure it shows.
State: value=1.4 unit=bar
